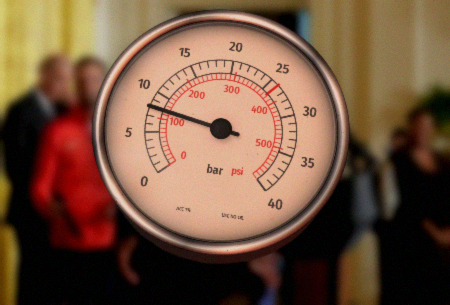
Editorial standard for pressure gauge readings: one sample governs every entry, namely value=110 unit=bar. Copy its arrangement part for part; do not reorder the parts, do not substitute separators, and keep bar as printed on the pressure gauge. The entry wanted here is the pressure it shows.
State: value=8 unit=bar
